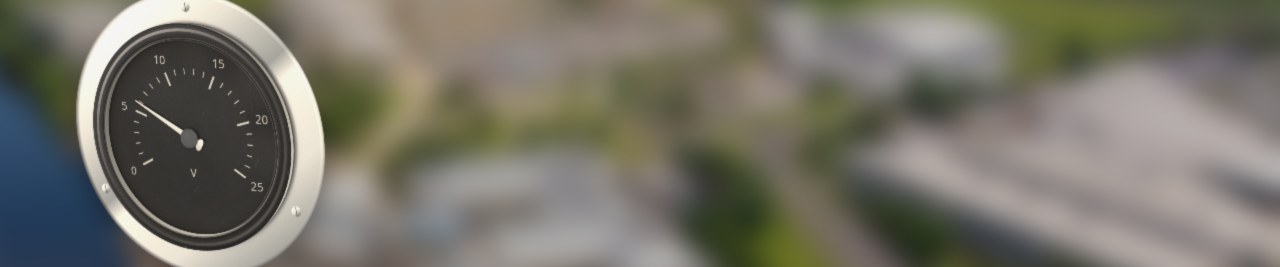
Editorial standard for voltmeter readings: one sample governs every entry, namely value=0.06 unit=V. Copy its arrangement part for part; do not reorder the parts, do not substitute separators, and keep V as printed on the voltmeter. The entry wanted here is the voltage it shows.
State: value=6 unit=V
